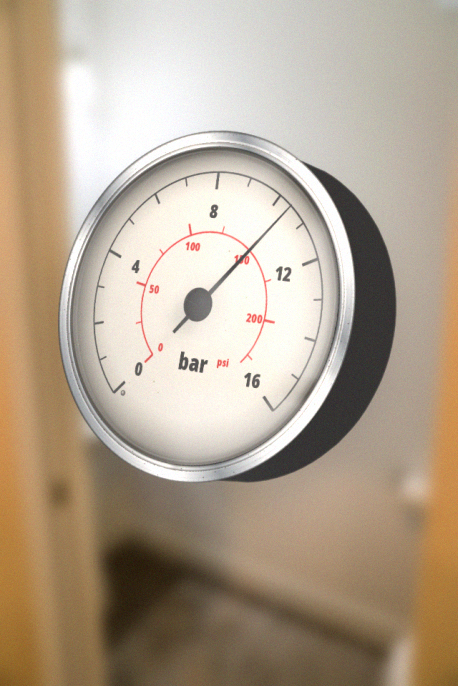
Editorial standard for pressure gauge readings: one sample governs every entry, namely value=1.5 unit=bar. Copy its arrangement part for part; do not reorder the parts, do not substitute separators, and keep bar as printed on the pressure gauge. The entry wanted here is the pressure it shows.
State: value=10.5 unit=bar
